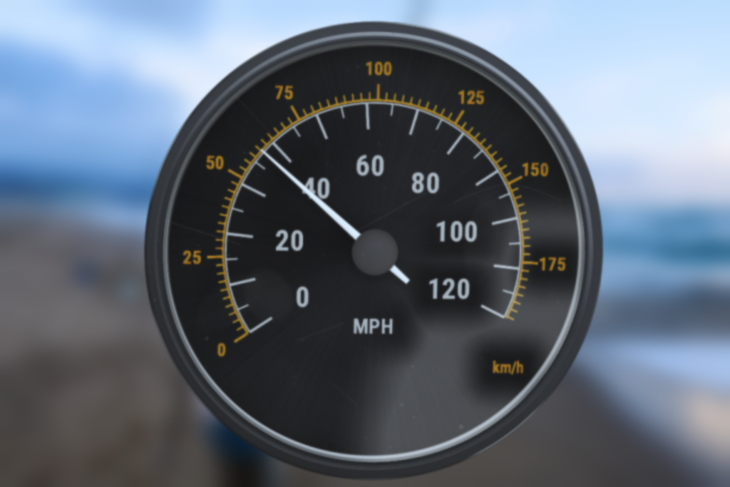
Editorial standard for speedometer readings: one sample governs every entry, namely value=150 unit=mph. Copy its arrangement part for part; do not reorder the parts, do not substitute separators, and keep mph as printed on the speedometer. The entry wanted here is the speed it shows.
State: value=37.5 unit=mph
